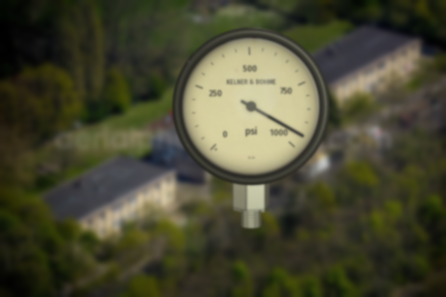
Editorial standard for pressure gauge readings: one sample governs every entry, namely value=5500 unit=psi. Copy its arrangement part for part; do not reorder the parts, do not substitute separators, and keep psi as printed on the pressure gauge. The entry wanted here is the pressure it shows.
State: value=950 unit=psi
